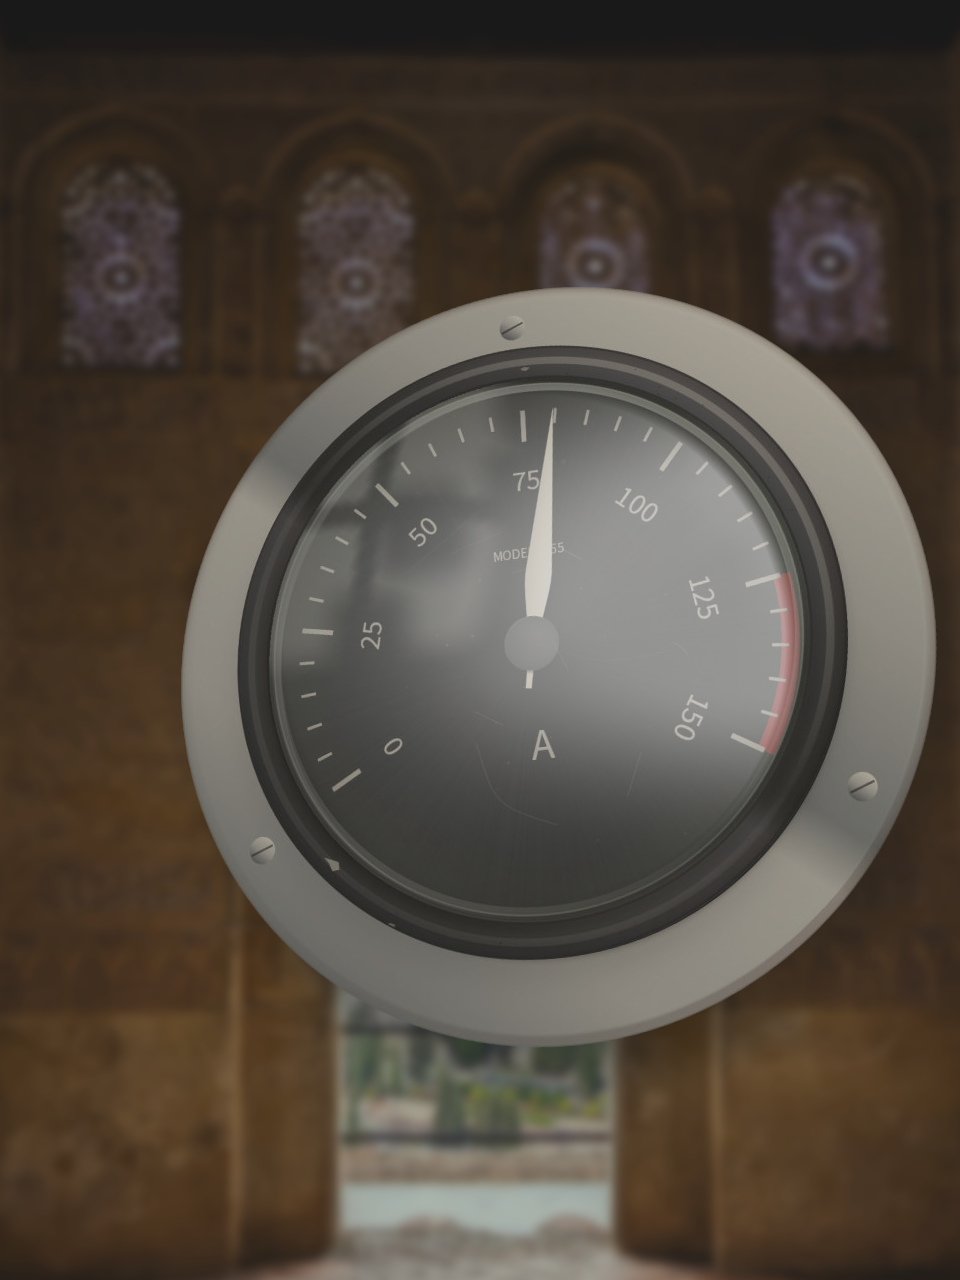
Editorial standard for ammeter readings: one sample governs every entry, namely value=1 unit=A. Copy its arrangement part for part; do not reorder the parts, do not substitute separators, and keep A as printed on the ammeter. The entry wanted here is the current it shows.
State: value=80 unit=A
